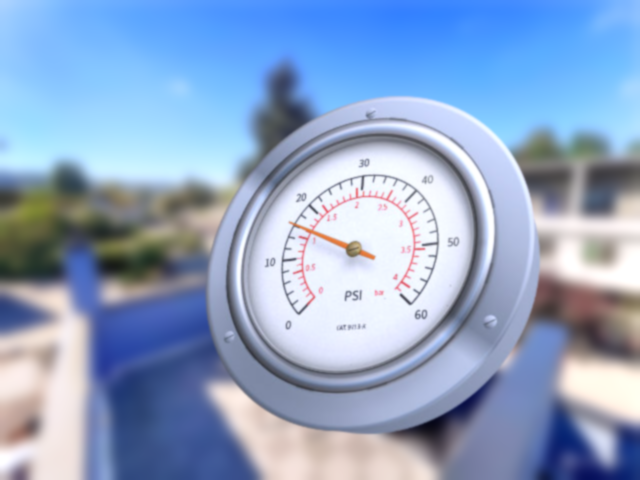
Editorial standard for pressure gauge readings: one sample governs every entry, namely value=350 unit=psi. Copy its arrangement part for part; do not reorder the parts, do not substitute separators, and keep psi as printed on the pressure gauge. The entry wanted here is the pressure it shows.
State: value=16 unit=psi
